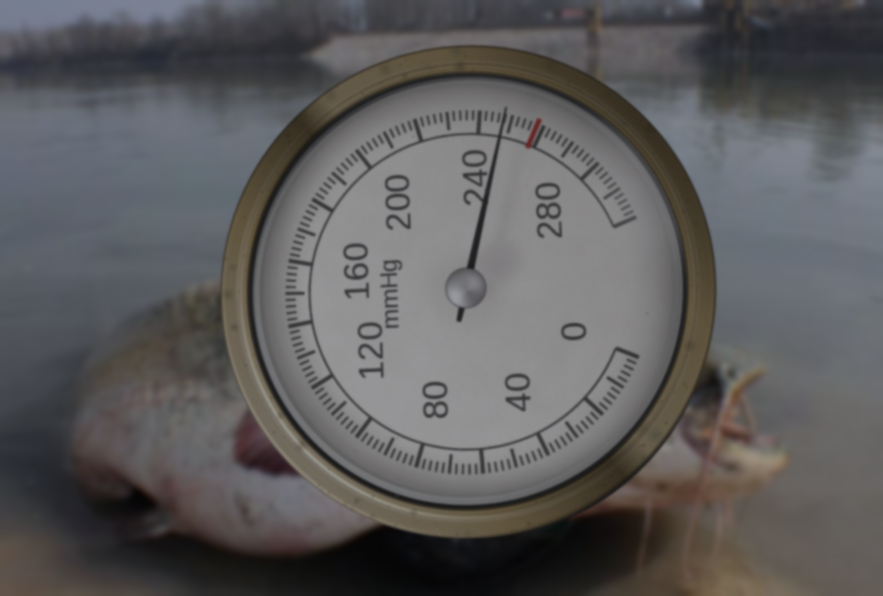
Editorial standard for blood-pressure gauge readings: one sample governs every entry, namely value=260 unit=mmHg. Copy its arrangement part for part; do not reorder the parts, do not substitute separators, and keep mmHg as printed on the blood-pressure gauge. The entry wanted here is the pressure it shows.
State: value=248 unit=mmHg
